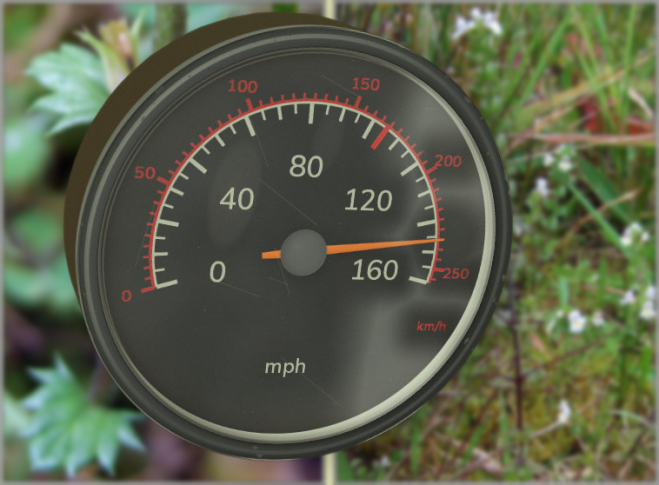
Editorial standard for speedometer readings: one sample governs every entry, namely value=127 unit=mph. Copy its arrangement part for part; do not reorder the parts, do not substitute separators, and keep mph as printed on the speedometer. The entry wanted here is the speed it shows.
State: value=145 unit=mph
